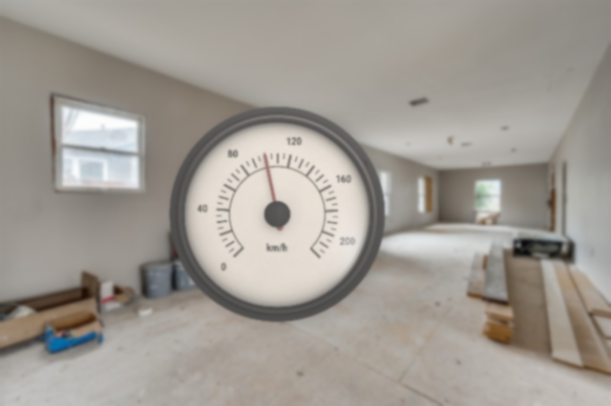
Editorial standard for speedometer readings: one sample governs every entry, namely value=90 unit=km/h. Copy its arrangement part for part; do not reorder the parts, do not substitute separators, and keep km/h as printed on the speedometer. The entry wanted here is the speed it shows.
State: value=100 unit=km/h
